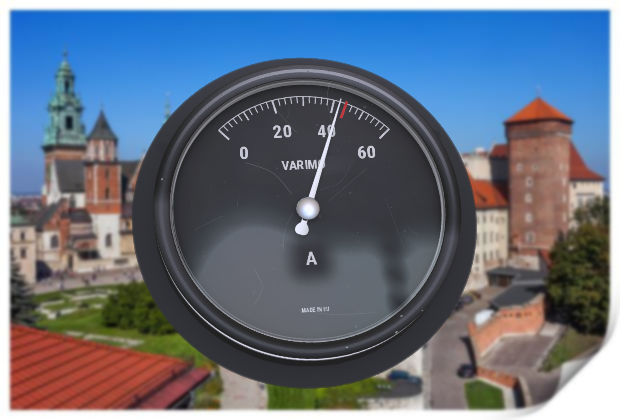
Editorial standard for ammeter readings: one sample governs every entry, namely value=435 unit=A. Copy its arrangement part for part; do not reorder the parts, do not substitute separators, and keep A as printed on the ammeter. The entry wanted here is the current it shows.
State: value=42 unit=A
